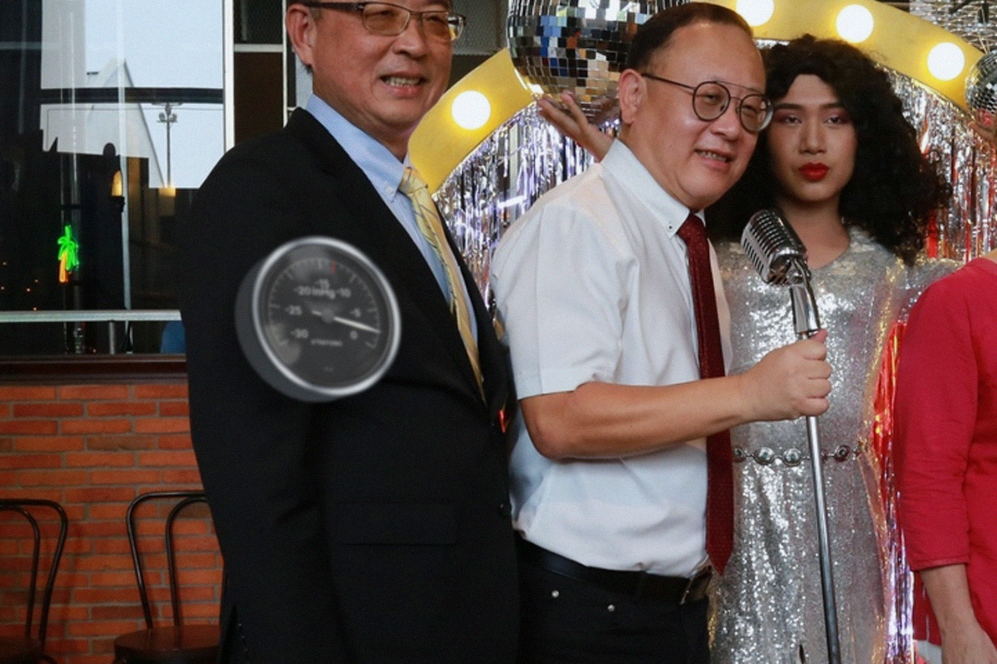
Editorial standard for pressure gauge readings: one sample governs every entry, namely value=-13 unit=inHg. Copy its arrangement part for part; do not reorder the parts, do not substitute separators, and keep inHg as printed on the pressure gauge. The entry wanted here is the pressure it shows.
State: value=-2 unit=inHg
